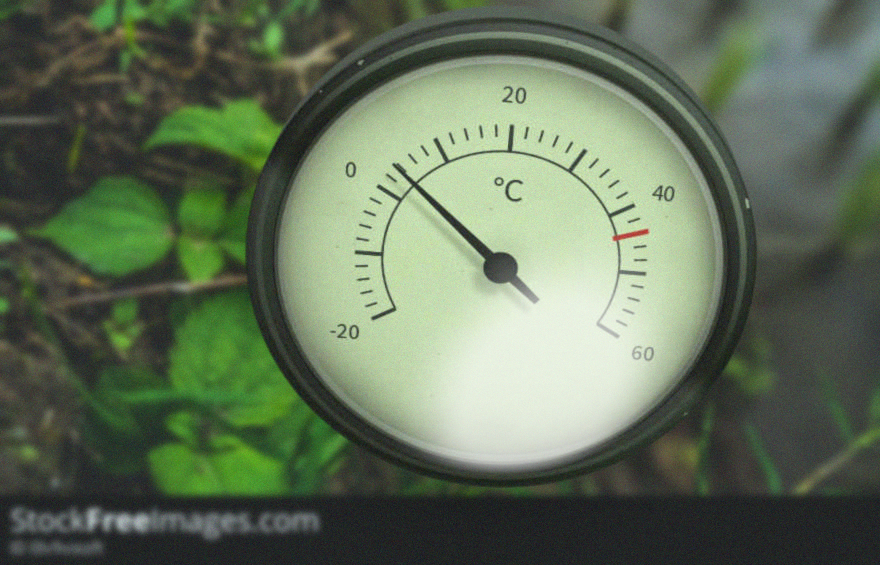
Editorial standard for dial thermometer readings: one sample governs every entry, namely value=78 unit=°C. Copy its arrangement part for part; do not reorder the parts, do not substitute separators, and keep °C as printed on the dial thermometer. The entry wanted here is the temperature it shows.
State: value=4 unit=°C
